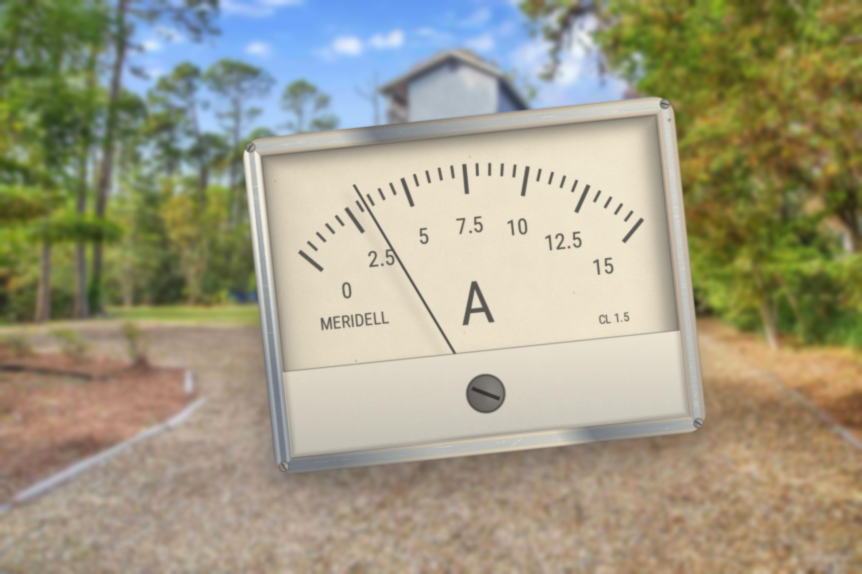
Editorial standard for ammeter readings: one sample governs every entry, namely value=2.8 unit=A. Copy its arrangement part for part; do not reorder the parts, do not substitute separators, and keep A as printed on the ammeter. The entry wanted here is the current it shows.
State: value=3.25 unit=A
